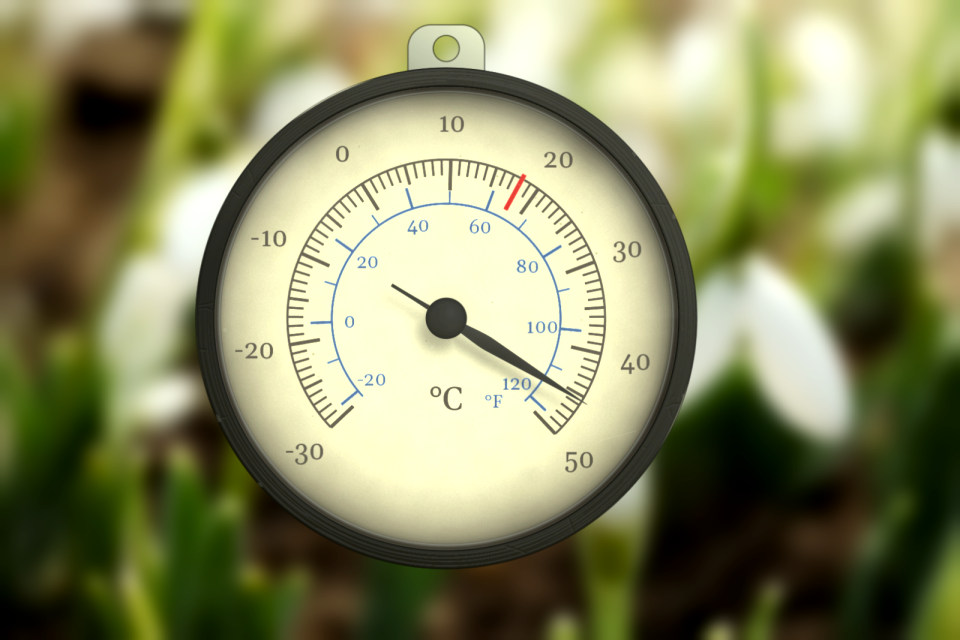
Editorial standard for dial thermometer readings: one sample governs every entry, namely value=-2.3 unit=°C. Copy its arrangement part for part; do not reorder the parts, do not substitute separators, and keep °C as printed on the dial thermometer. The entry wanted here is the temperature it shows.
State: value=45.5 unit=°C
